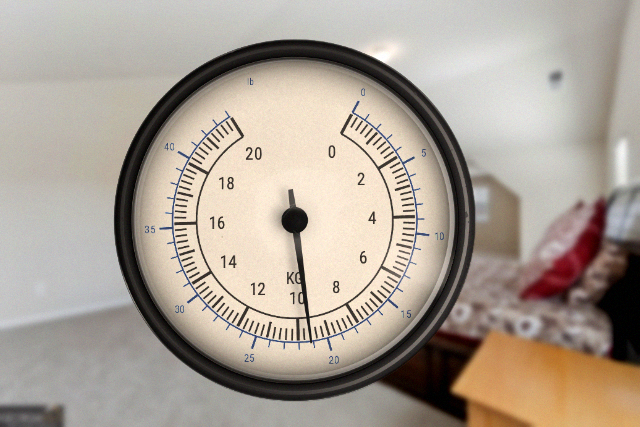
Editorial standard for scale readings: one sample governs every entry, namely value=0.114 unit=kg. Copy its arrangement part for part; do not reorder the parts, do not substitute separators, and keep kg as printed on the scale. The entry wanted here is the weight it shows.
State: value=9.6 unit=kg
